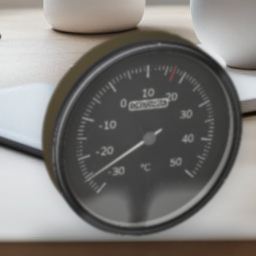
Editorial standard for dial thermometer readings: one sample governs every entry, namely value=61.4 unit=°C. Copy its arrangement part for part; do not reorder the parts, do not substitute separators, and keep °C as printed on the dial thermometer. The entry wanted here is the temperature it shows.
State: value=-25 unit=°C
